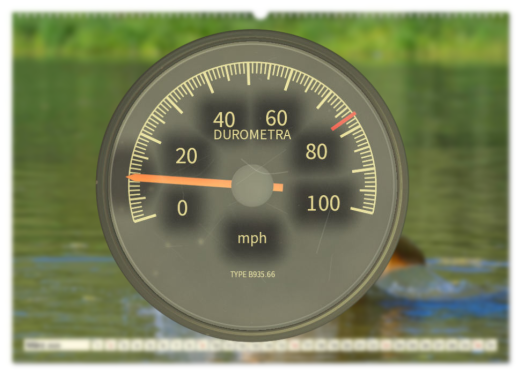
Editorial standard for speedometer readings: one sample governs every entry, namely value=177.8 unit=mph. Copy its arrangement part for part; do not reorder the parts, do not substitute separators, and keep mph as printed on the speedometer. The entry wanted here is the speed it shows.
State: value=10 unit=mph
